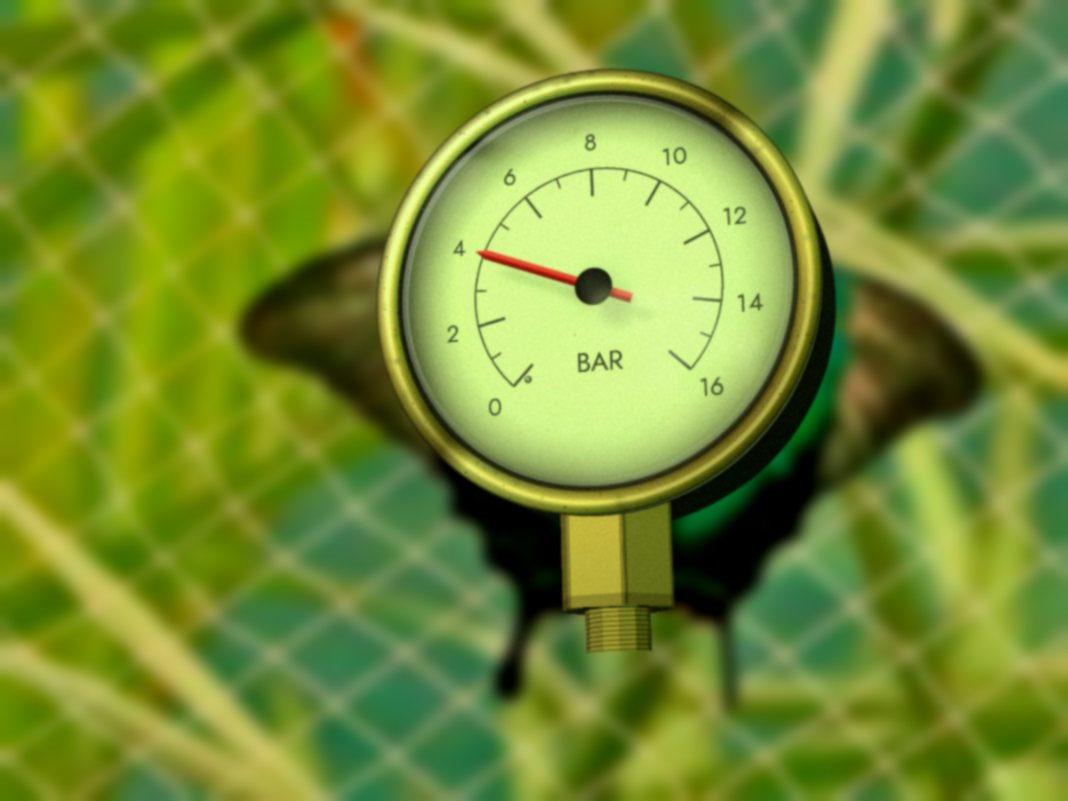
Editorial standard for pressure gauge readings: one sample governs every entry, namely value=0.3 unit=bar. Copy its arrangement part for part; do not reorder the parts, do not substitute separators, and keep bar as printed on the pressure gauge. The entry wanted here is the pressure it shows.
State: value=4 unit=bar
